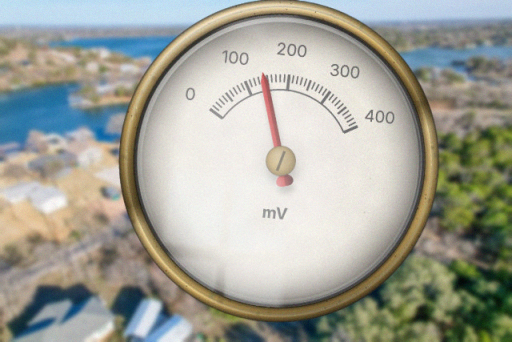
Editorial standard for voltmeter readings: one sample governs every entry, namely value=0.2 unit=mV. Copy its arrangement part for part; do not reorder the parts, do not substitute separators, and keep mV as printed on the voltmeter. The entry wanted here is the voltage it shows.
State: value=140 unit=mV
